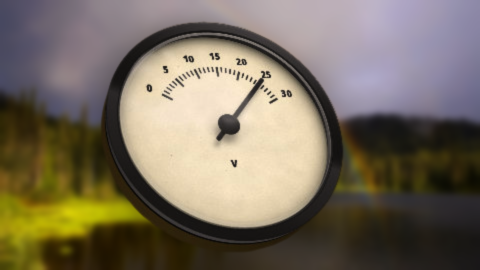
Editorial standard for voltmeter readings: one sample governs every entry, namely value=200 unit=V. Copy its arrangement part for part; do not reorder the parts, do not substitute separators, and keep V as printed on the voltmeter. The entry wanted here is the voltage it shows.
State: value=25 unit=V
